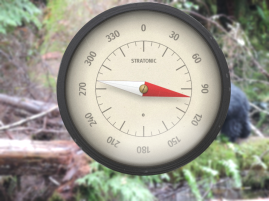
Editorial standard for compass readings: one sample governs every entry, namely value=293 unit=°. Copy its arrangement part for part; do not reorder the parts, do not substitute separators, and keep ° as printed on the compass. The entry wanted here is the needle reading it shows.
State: value=100 unit=°
